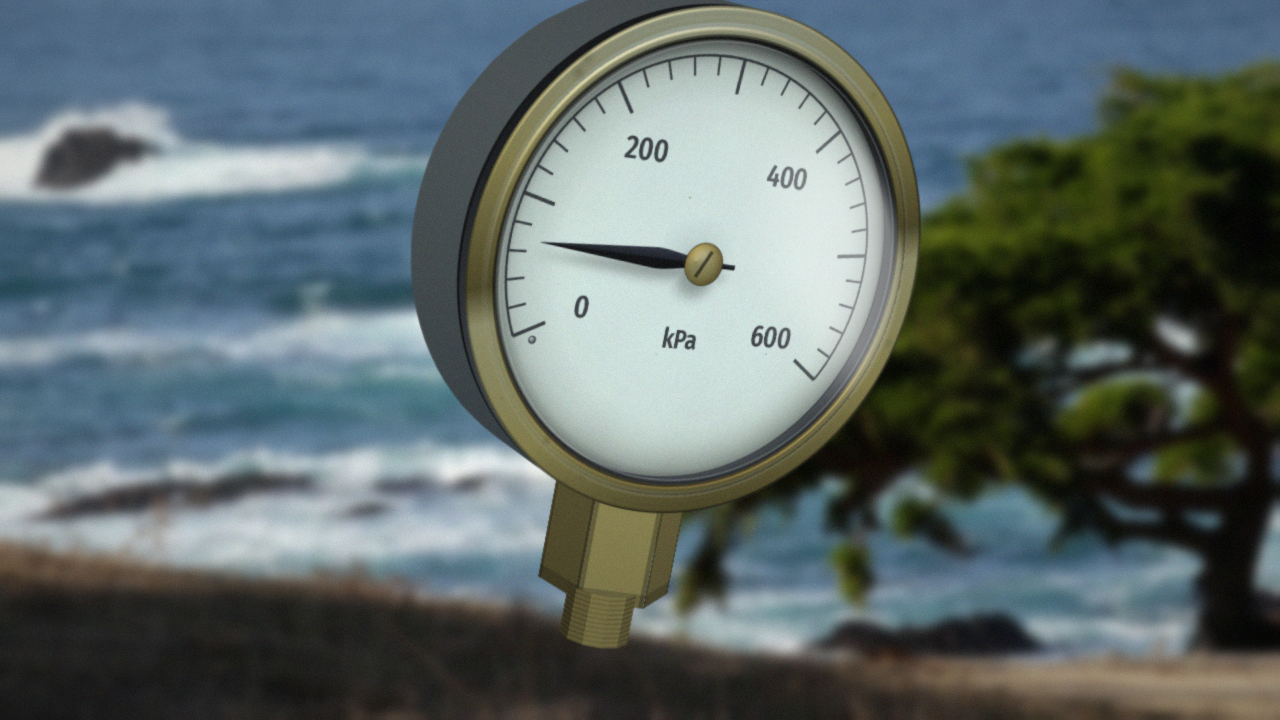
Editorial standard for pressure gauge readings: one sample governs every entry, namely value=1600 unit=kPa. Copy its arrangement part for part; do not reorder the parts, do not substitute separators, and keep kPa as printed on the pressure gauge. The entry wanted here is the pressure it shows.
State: value=70 unit=kPa
